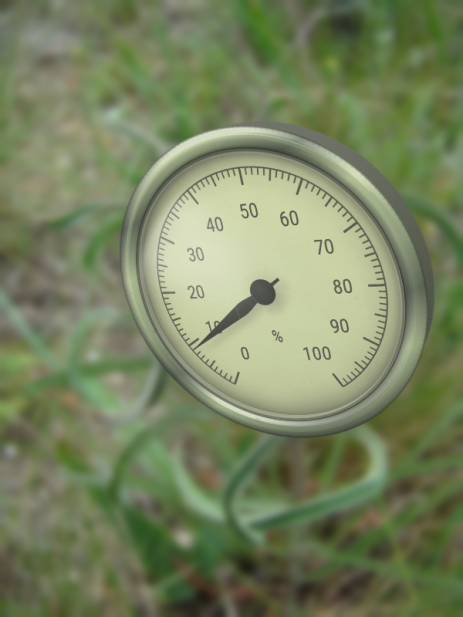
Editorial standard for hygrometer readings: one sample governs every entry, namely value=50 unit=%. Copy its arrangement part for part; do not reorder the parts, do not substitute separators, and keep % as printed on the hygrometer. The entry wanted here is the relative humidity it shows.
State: value=9 unit=%
